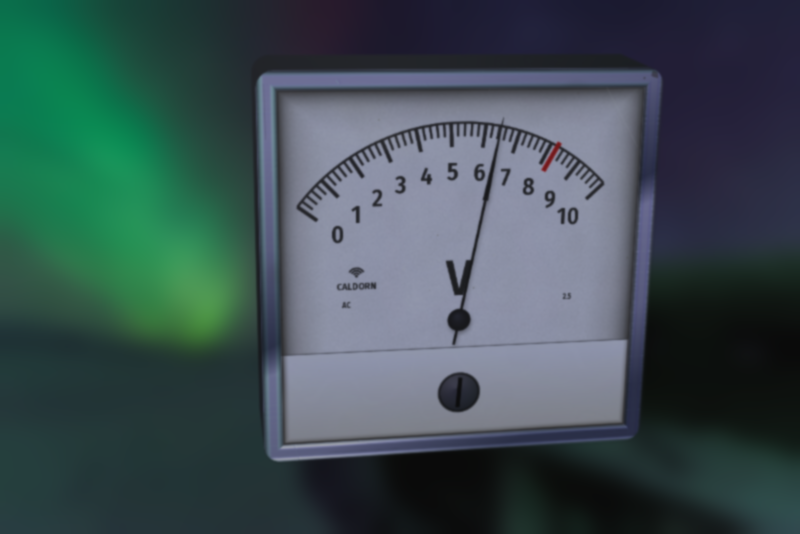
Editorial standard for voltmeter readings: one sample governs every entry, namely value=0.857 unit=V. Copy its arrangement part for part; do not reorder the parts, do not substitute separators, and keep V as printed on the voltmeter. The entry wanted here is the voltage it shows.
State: value=6.4 unit=V
